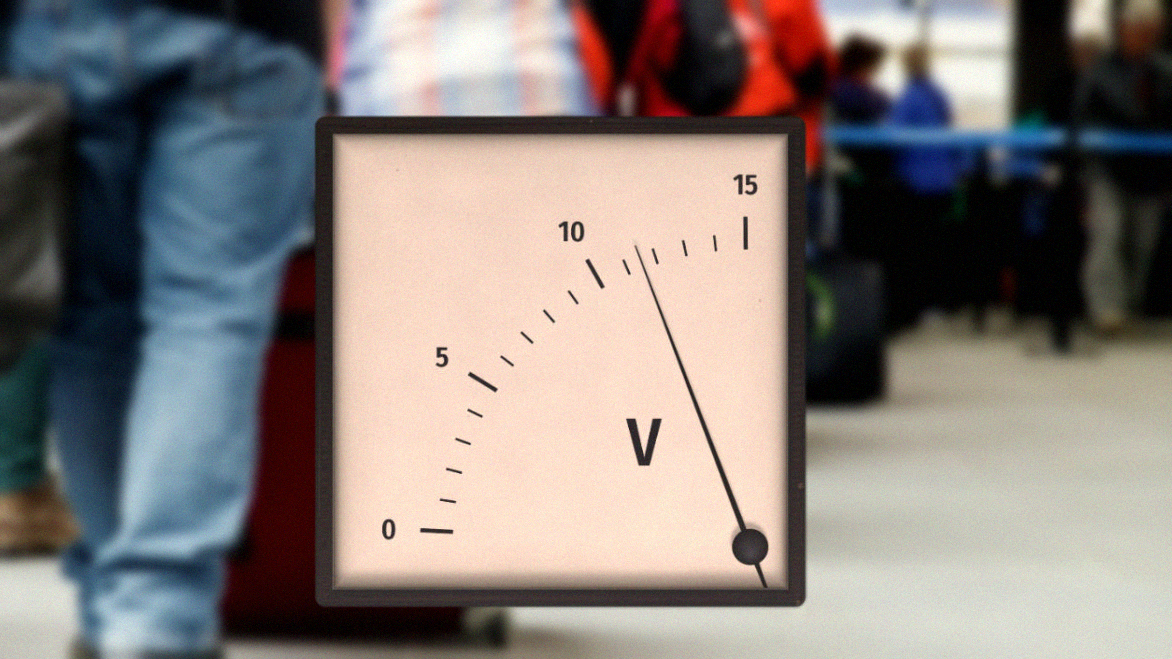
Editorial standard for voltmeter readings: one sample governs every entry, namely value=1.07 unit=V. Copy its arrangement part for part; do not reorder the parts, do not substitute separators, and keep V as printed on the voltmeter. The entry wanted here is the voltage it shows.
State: value=11.5 unit=V
